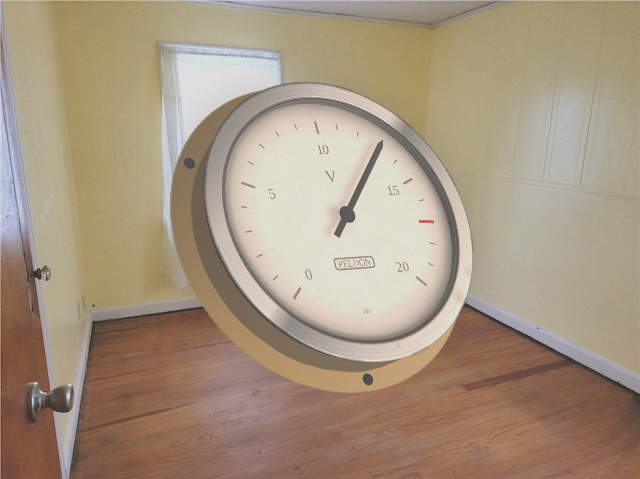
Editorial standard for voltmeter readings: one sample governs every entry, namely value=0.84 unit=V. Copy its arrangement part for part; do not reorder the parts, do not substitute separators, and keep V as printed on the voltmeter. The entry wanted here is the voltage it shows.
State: value=13 unit=V
